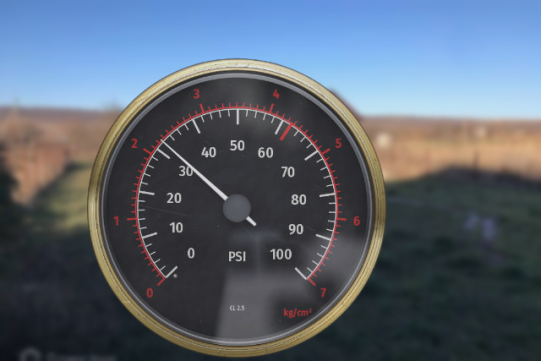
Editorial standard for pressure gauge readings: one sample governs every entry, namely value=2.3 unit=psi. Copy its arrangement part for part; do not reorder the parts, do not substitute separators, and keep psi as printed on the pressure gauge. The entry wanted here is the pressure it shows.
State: value=32 unit=psi
